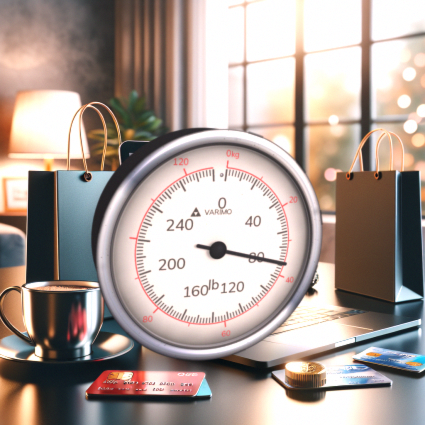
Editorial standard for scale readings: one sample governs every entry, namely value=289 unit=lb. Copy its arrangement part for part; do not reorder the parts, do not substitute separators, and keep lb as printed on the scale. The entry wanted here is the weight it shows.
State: value=80 unit=lb
